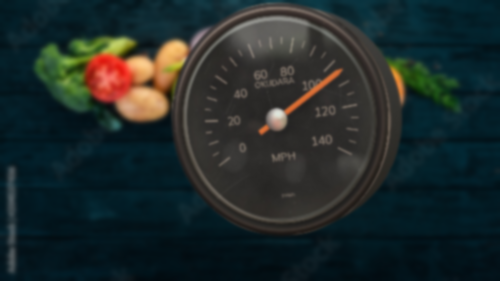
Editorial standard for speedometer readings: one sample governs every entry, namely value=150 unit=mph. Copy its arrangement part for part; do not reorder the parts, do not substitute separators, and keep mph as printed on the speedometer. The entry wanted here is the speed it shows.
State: value=105 unit=mph
